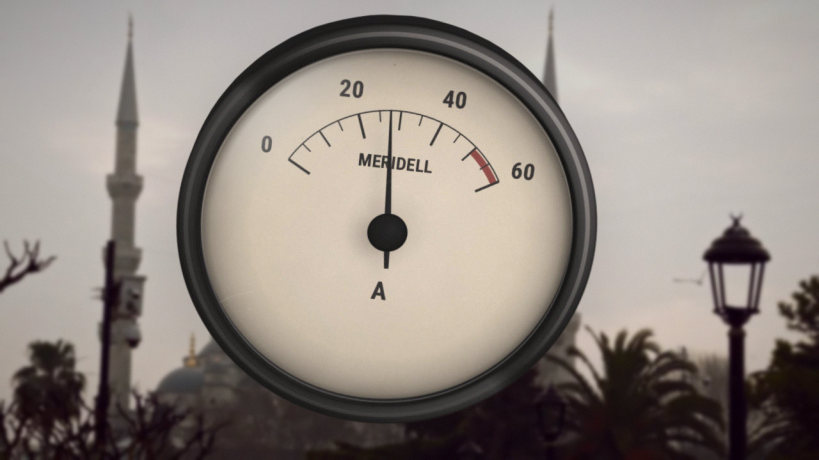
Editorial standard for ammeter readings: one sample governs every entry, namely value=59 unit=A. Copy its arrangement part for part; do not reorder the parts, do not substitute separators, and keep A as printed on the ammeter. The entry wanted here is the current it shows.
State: value=27.5 unit=A
